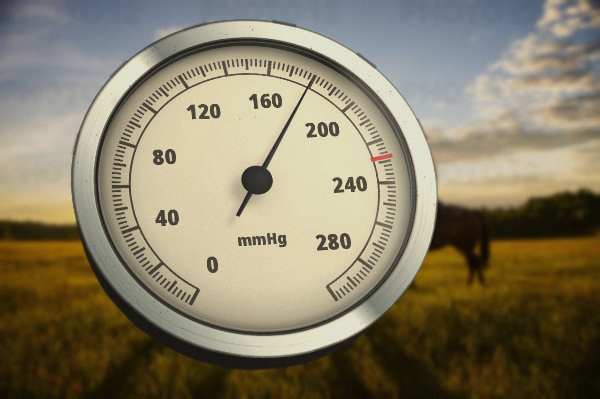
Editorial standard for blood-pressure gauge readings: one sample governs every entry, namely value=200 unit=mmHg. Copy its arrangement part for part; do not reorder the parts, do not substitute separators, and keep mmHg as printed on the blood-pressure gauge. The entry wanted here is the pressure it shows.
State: value=180 unit=mmHg
